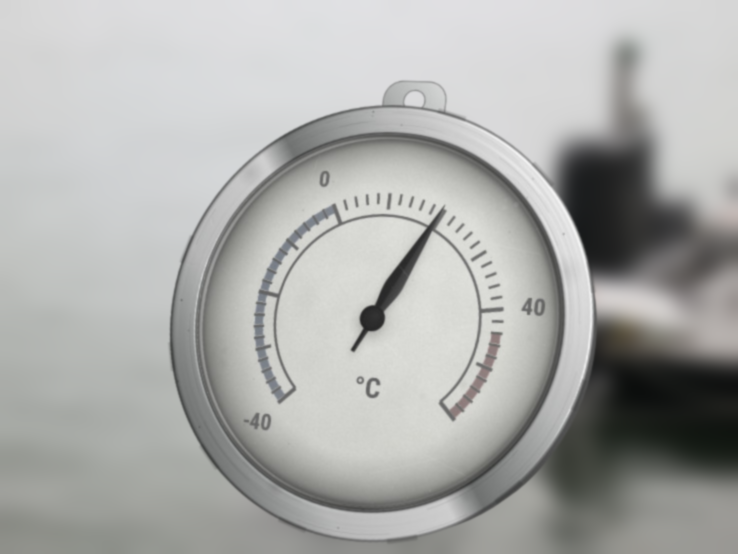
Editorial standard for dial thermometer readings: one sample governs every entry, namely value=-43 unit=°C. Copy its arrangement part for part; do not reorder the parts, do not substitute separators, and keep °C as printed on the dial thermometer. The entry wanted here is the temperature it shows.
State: value=20 unit=°C
